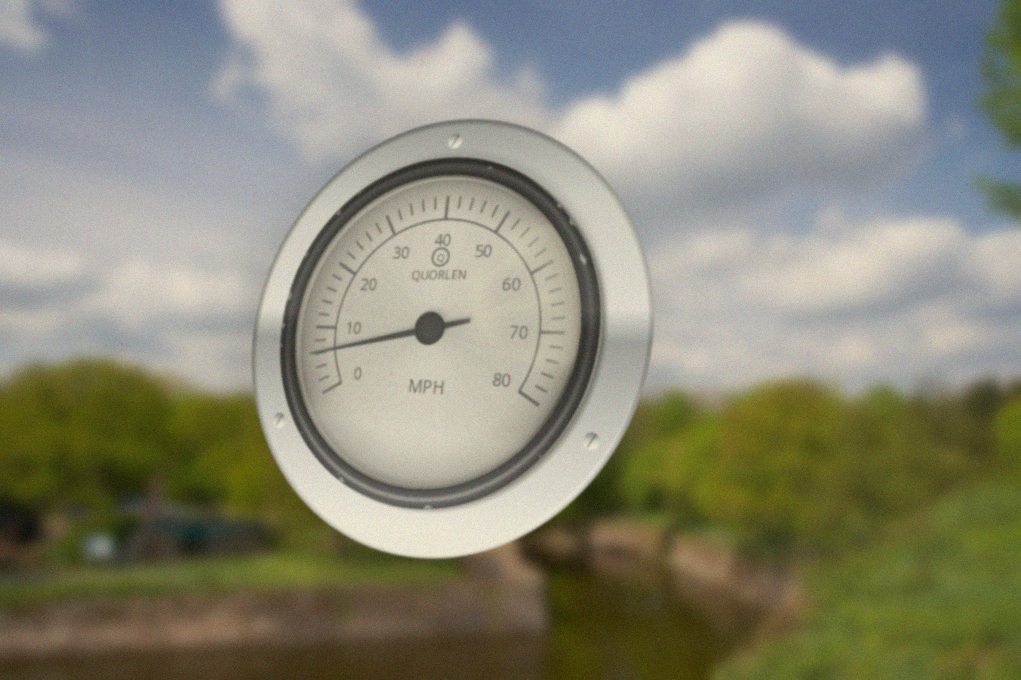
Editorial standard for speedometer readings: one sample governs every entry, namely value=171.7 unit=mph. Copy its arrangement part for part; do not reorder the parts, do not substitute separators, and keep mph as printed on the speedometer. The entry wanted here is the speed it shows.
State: value=6 unit=mph
